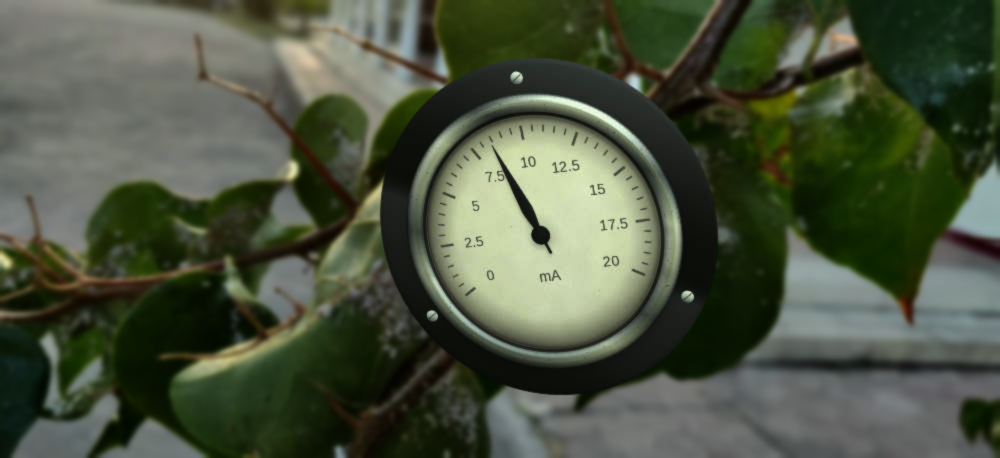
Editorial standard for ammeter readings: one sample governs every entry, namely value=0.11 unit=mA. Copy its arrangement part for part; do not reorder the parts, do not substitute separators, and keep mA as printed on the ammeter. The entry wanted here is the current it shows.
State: value=8.5 unit=mA
